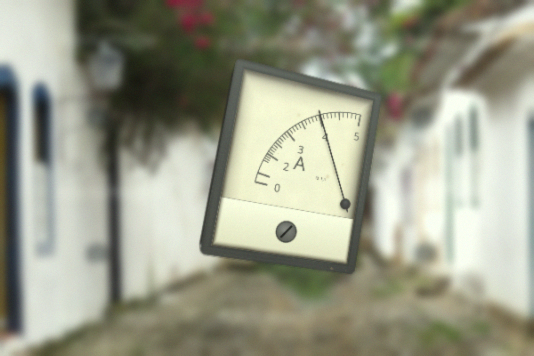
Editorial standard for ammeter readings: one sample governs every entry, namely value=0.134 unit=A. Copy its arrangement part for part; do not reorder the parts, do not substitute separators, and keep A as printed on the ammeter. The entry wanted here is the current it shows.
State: value=4 unit=A
